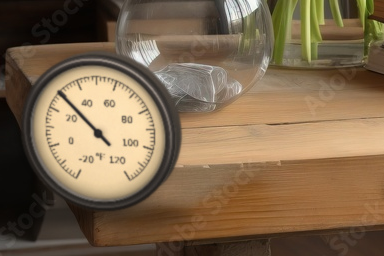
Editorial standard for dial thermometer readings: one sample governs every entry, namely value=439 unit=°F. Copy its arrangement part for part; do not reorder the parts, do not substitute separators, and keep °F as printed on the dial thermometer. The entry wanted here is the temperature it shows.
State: value=30 unit=°F
